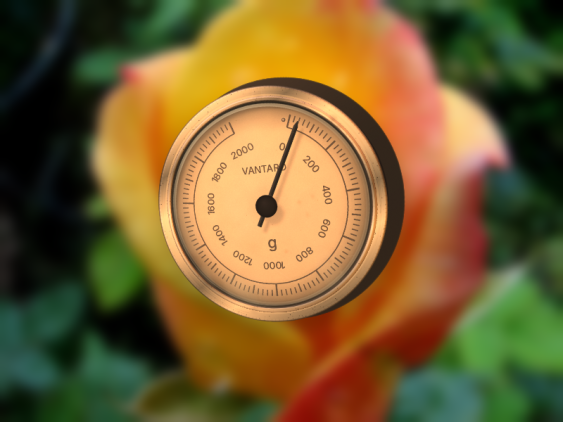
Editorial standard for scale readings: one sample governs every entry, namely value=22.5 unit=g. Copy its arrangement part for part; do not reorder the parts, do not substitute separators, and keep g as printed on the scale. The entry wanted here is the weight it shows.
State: value=40 unit=g
